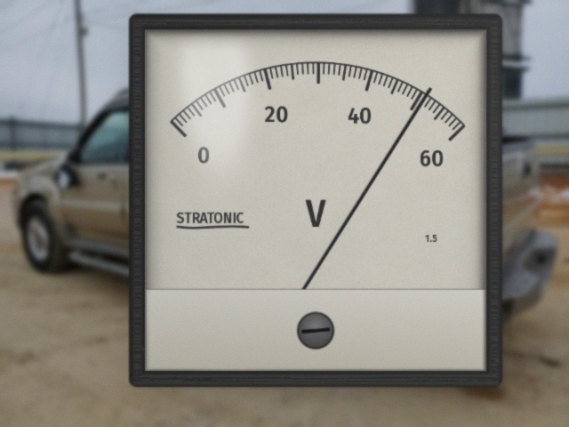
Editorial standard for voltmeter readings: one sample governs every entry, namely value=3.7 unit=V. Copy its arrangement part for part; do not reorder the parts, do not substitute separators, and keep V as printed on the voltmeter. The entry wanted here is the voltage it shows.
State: value=51 unit=V
